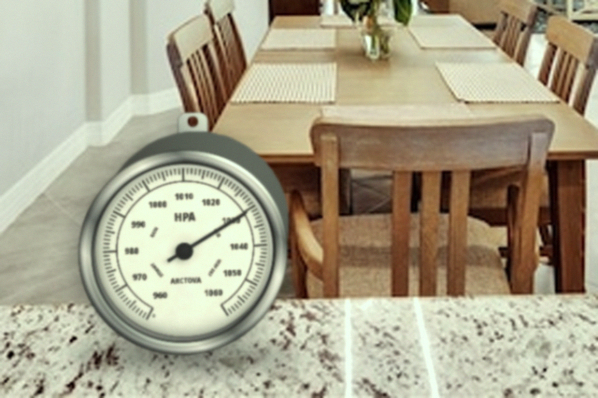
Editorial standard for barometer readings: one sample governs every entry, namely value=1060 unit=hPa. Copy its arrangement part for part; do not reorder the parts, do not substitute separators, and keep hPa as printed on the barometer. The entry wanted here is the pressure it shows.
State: value=1030 unit=hPa
